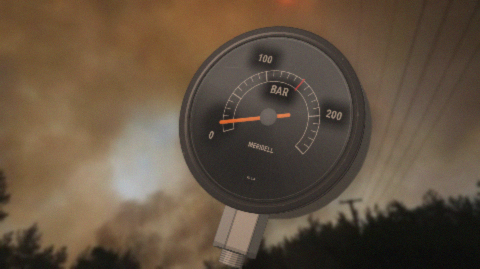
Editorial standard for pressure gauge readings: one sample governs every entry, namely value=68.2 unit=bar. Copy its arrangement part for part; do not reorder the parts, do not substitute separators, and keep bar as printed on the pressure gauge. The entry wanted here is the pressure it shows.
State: value=10 unit=bar
